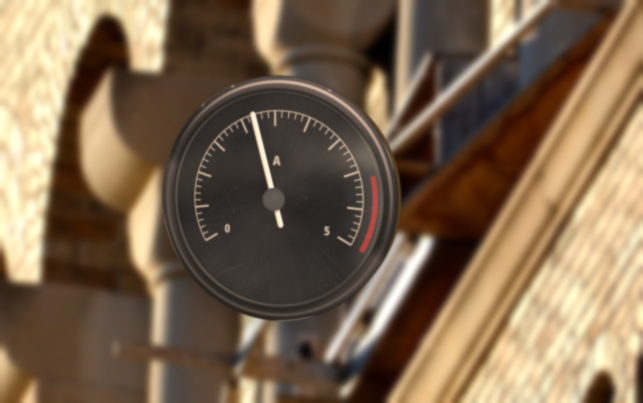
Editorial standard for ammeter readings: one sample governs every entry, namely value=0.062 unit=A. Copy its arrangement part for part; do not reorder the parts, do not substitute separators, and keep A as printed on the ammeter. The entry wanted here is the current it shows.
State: value=2.2 unit=A
